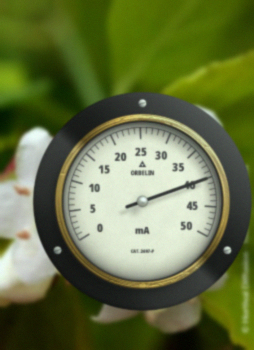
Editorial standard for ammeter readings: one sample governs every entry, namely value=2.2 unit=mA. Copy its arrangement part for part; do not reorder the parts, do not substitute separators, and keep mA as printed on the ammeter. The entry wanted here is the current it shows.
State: value=40 unit=mA
